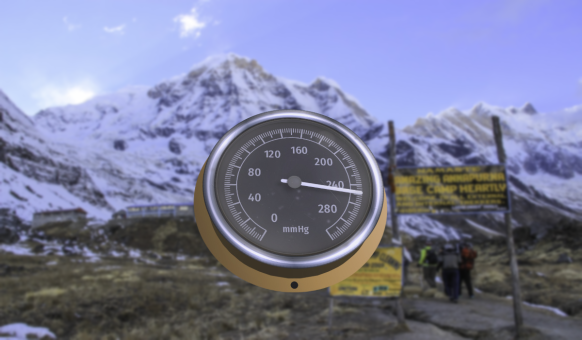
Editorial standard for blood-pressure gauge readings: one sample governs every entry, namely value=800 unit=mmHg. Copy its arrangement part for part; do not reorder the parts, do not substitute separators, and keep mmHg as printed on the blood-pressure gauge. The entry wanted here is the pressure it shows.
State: value=250 unit=mmHg
